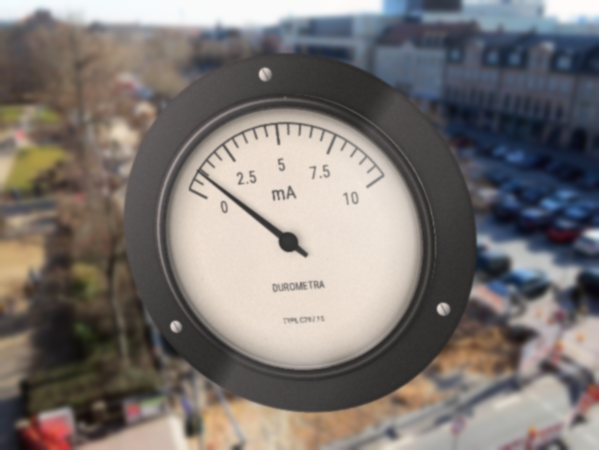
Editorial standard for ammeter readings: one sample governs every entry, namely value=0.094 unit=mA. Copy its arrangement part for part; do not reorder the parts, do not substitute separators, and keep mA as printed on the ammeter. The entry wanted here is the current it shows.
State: value=1 unit=mA
